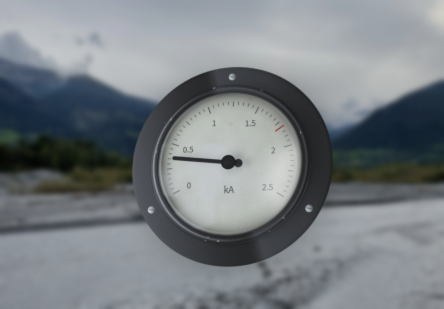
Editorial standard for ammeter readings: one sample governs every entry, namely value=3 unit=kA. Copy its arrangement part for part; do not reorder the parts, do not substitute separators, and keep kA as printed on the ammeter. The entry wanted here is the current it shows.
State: value=0.35 unit=kA
